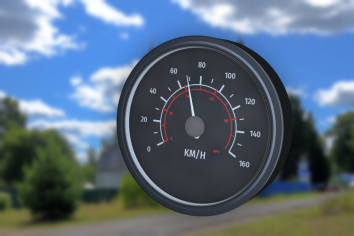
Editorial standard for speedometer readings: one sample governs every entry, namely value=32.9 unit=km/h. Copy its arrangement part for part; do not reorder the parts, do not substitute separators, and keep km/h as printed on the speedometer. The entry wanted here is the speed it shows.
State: value=70 unit=km/h
